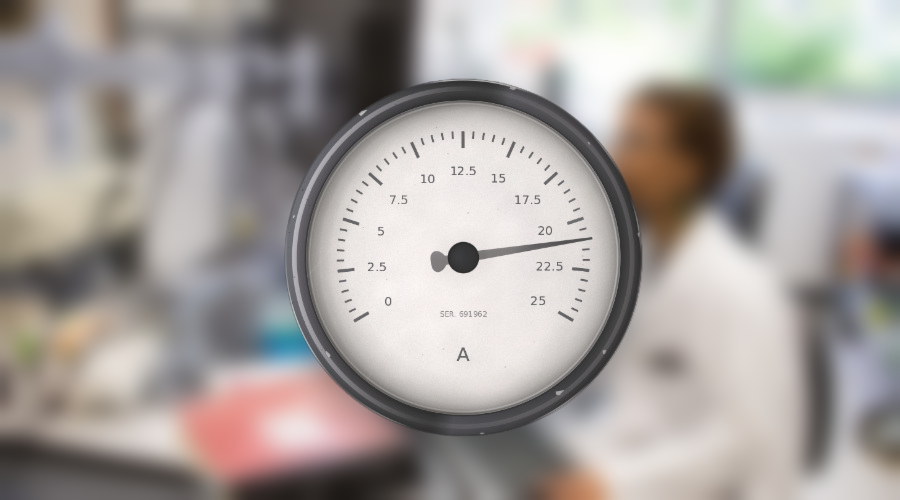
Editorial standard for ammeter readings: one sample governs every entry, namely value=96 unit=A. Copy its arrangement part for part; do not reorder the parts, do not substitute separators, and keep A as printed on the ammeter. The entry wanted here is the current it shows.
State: value=21 unit=A
